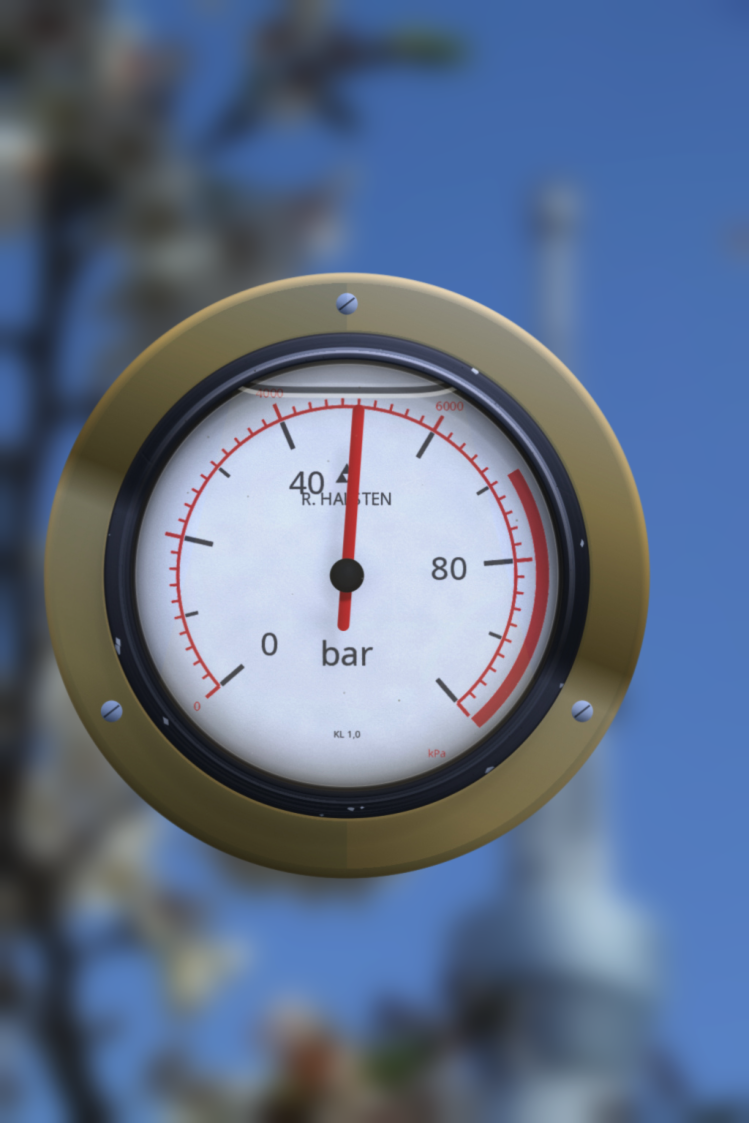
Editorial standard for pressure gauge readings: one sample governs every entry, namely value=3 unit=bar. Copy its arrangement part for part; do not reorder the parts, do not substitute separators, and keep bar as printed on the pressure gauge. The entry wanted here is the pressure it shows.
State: value=50 unit=bar
